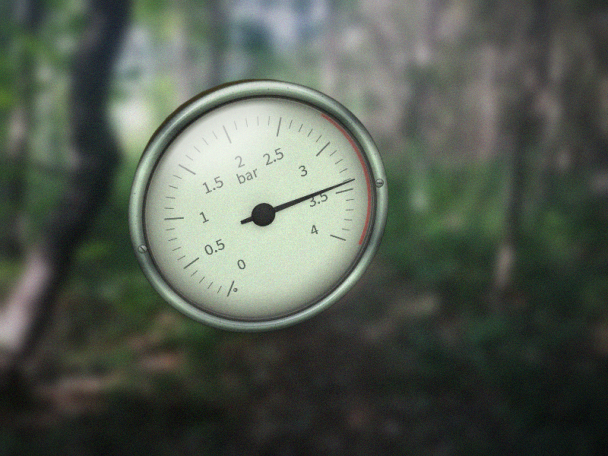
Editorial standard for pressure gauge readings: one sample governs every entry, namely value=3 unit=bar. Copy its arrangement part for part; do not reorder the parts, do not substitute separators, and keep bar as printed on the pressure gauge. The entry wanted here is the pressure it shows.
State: value=3.4 unit=bar
